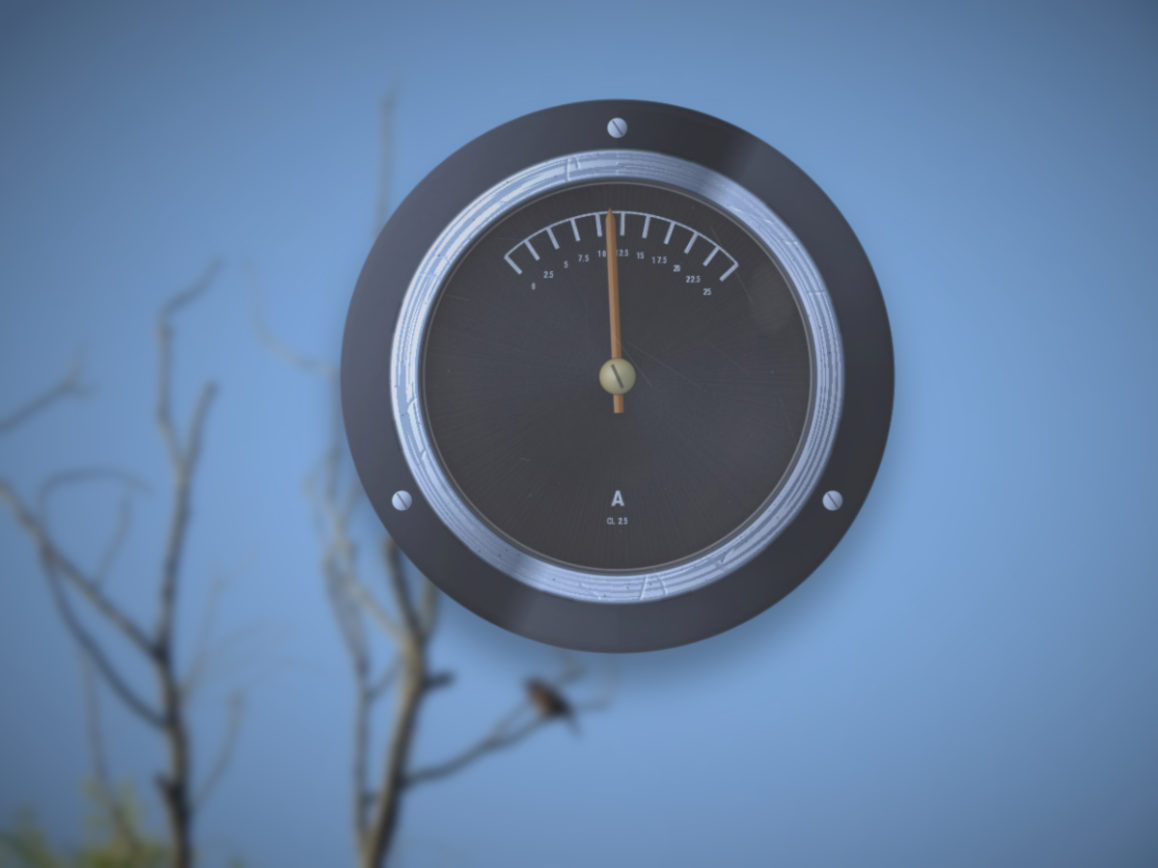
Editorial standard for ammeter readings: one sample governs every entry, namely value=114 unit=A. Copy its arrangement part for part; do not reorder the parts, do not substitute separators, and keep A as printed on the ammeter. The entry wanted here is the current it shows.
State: value=11.25 unit=A
